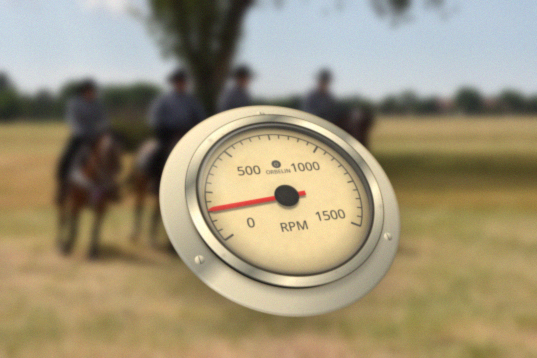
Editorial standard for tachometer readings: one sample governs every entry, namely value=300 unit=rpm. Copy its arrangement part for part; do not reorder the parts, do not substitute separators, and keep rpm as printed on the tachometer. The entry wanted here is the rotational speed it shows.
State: value=150 unit=rpm
